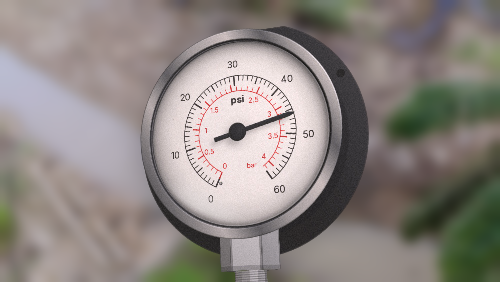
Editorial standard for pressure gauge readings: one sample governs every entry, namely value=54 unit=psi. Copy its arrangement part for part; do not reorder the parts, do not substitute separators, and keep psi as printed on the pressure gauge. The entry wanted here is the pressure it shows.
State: value=46 unit=psi
